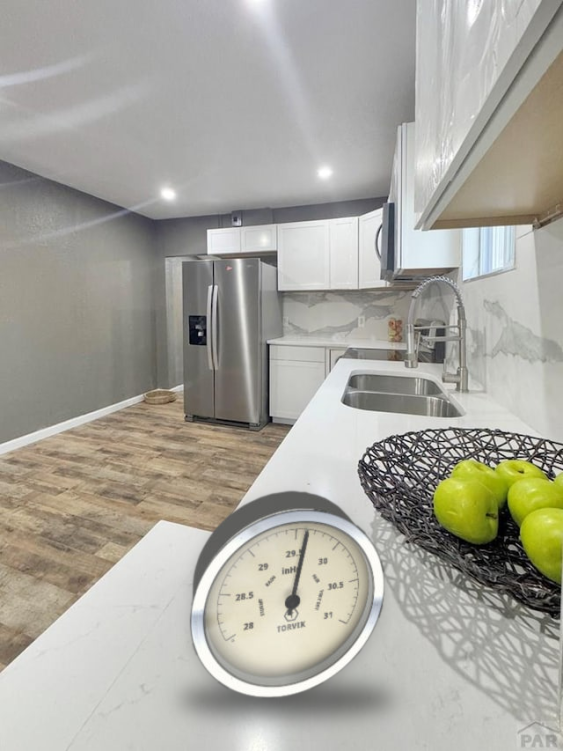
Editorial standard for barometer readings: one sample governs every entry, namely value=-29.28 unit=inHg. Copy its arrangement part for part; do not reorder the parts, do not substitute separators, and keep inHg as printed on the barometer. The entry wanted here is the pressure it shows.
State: value=29.6 unit=inHg
